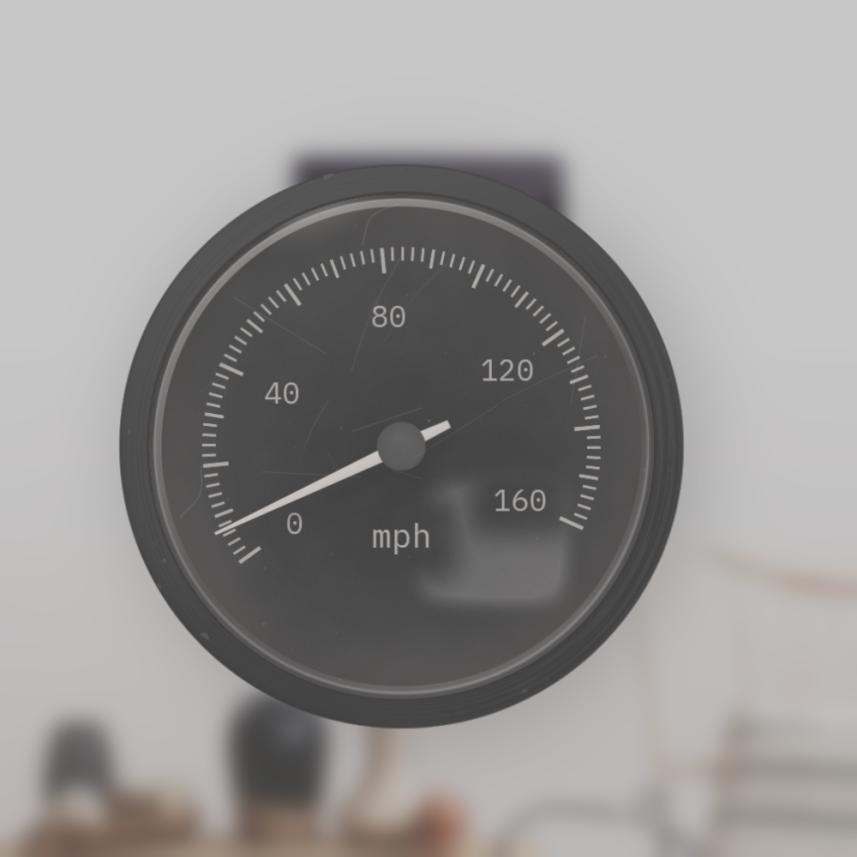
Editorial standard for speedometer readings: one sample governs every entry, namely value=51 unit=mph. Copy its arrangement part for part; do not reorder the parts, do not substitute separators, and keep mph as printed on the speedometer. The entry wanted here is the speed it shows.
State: value=7 unit=mph
